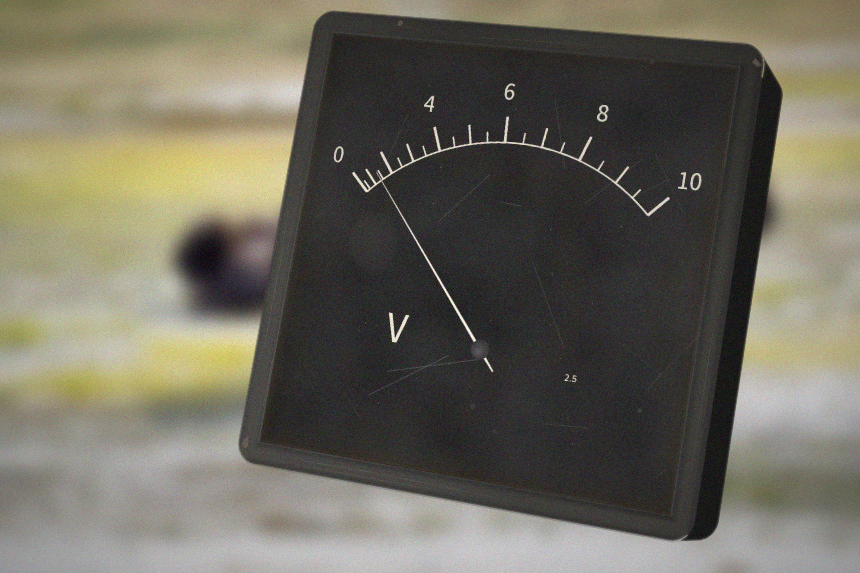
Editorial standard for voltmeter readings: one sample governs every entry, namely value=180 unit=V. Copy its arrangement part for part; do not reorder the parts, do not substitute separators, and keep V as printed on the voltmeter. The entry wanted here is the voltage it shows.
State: value=1.5 unit=V
